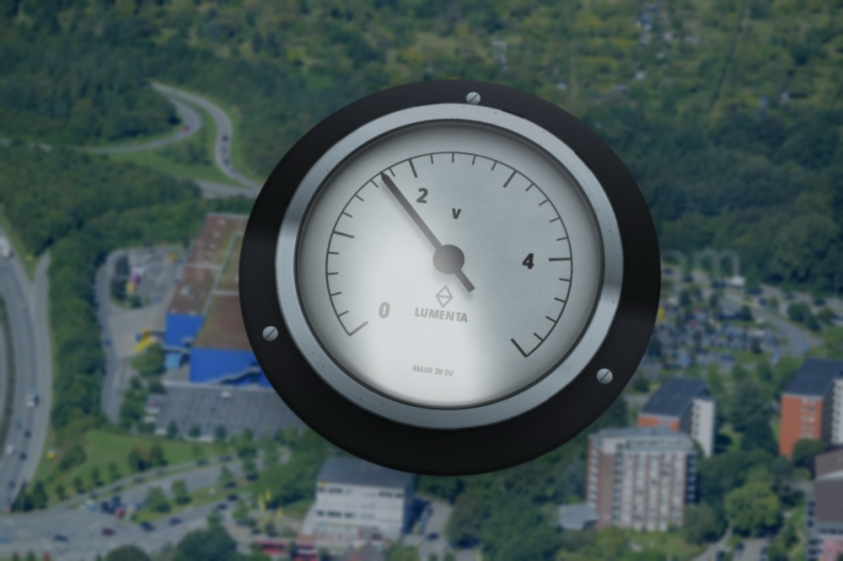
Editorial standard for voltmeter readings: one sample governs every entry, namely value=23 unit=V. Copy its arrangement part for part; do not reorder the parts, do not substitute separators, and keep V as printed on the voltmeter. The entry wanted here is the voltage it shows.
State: value=1.7 unit=V
